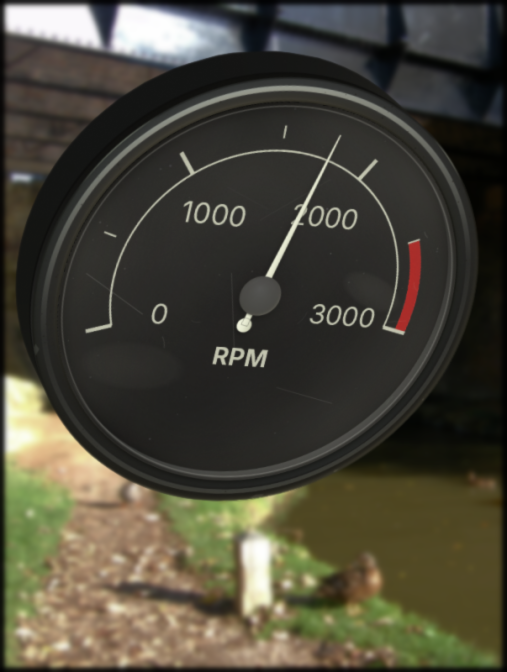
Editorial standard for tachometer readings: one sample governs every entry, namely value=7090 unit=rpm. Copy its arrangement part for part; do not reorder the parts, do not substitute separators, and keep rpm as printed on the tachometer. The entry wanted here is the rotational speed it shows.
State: value=1750 unit=rpm
